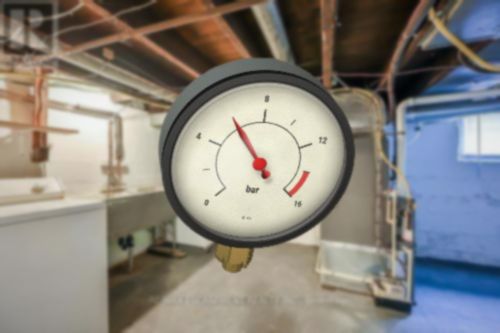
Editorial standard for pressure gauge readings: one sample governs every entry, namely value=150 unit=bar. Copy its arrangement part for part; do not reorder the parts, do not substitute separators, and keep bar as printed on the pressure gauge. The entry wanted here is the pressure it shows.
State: value=6 unit=bar
